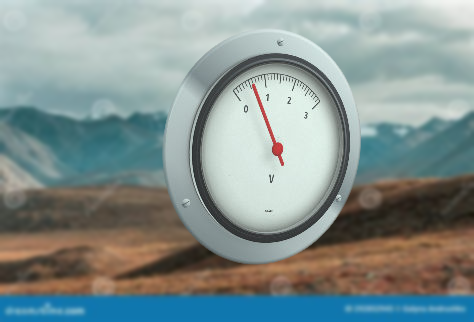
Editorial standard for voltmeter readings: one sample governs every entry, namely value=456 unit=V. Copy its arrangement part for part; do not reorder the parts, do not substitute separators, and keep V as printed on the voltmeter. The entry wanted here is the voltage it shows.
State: value=0.5 unit=V
